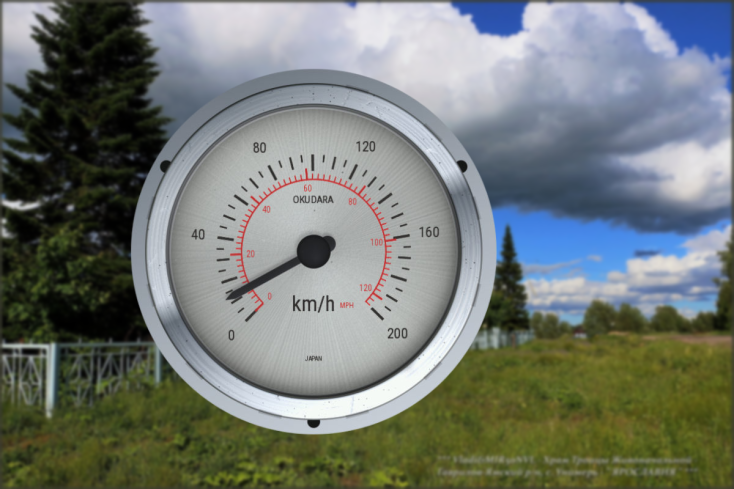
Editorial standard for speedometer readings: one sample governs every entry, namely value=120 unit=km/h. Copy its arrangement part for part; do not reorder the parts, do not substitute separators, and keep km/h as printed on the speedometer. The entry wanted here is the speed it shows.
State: value=12.5 unit=km/h
